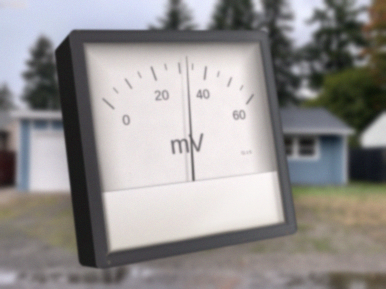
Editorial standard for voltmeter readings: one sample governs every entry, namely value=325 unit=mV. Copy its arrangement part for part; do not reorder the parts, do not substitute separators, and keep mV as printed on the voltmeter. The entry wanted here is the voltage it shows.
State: value=32.5 unit=mV
